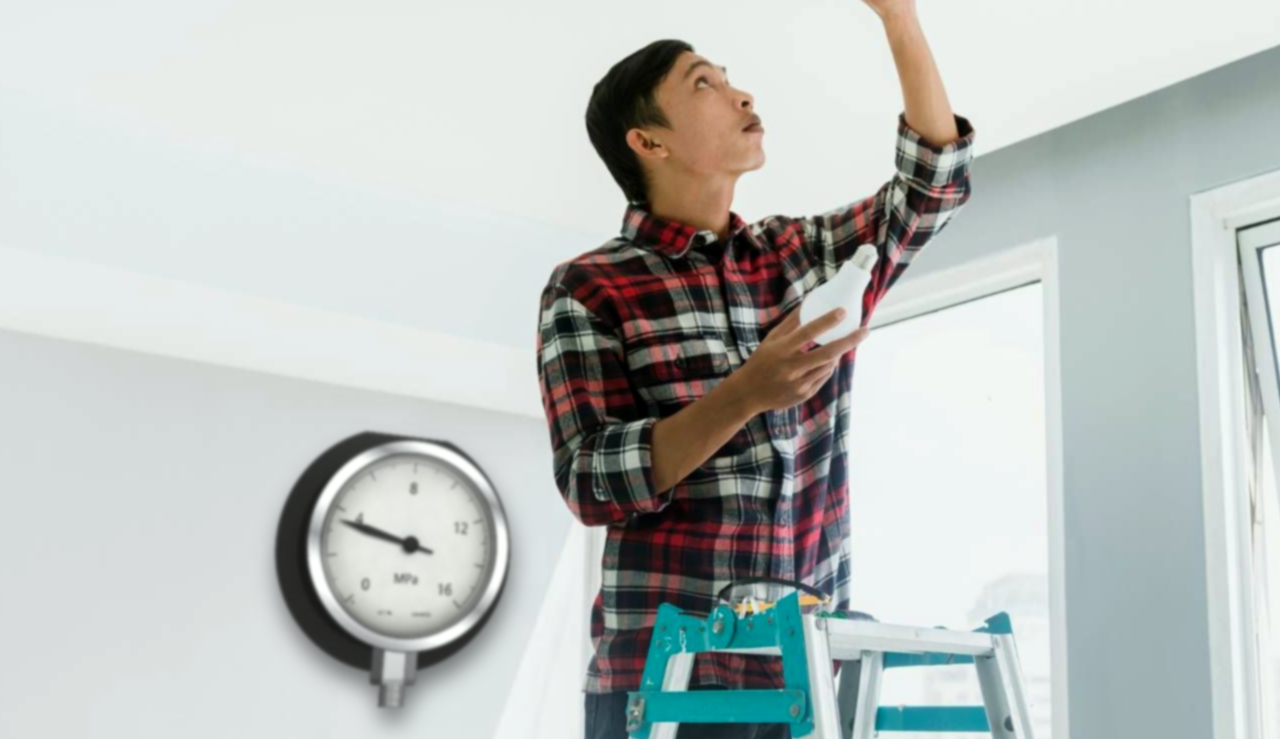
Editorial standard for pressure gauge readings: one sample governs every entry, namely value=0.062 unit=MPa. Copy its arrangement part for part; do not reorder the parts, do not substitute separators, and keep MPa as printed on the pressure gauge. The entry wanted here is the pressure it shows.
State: value=3.5 unit=MPa
